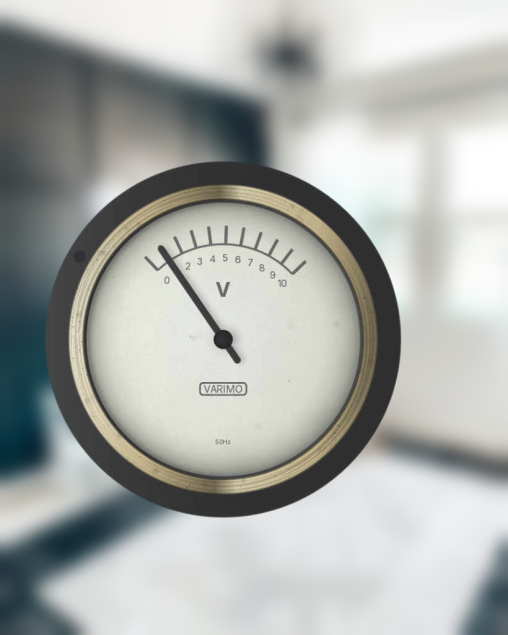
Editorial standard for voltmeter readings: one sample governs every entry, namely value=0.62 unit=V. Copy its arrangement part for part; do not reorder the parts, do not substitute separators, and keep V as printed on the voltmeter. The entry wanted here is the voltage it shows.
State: value=1 unit=V
